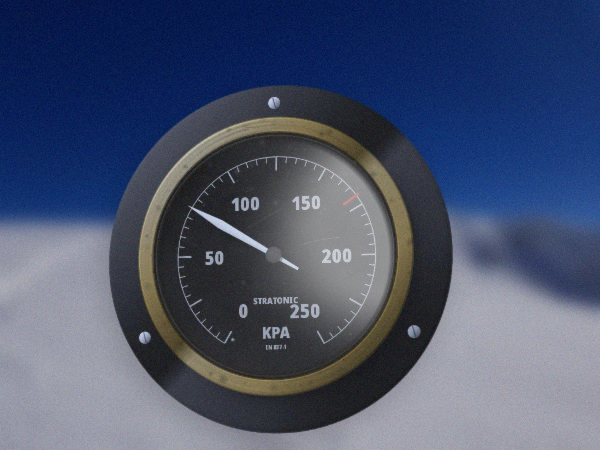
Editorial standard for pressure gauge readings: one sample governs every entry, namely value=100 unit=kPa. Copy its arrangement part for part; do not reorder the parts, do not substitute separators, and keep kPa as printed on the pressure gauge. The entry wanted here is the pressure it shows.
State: value=75 unit=kPa
